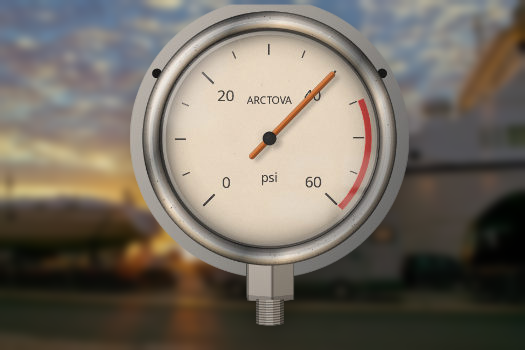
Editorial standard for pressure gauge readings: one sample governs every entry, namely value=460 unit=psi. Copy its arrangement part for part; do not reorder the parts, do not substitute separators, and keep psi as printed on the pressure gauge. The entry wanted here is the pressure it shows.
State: value=40 unit=psi
